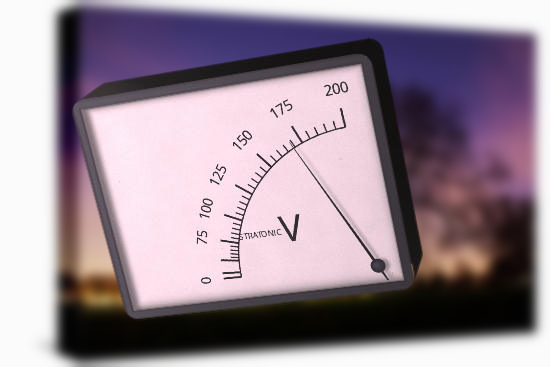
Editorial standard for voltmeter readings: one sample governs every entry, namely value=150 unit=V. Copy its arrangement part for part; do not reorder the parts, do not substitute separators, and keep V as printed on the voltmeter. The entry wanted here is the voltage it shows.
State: value=170 unit=V
